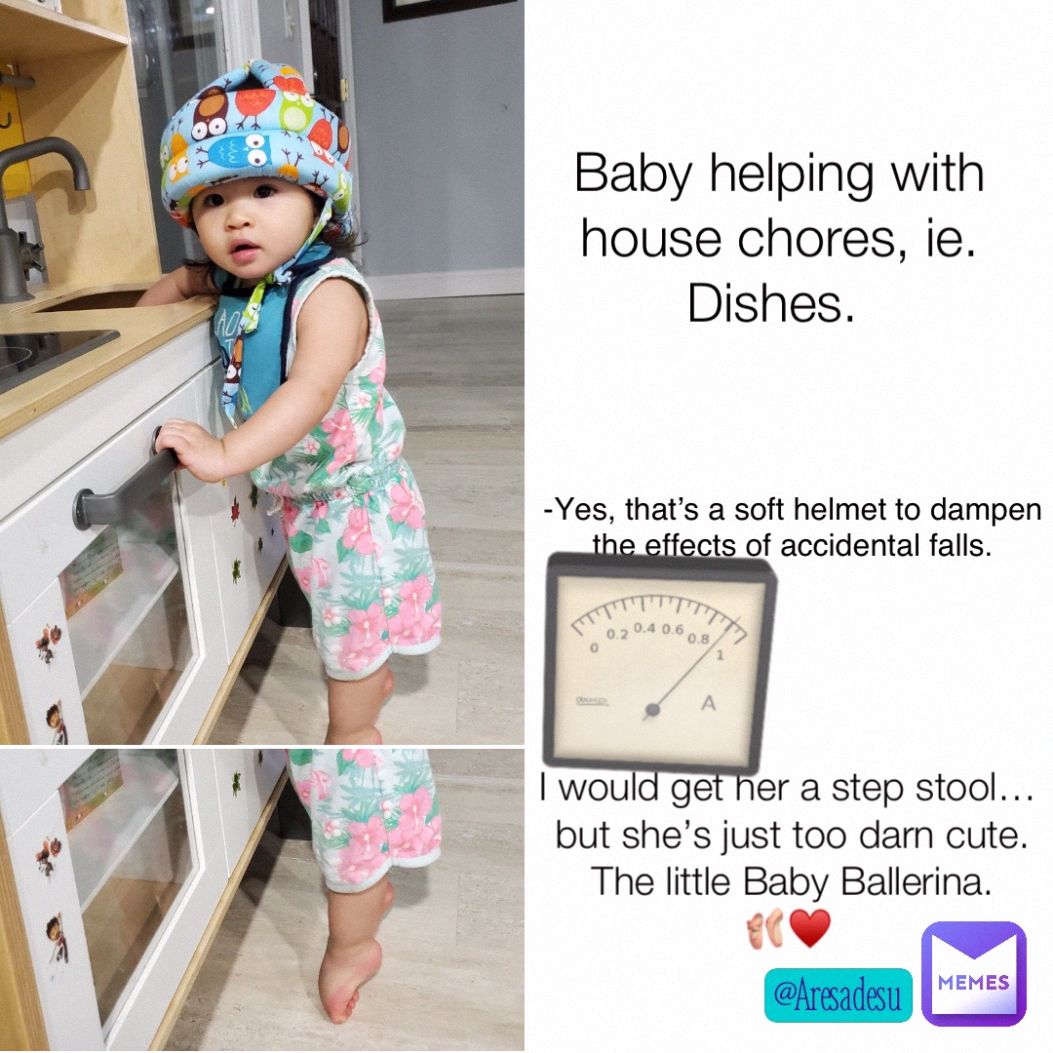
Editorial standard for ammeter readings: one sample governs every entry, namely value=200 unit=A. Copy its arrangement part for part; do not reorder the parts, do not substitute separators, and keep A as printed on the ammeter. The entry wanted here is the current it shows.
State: value=0.9 unit=A
